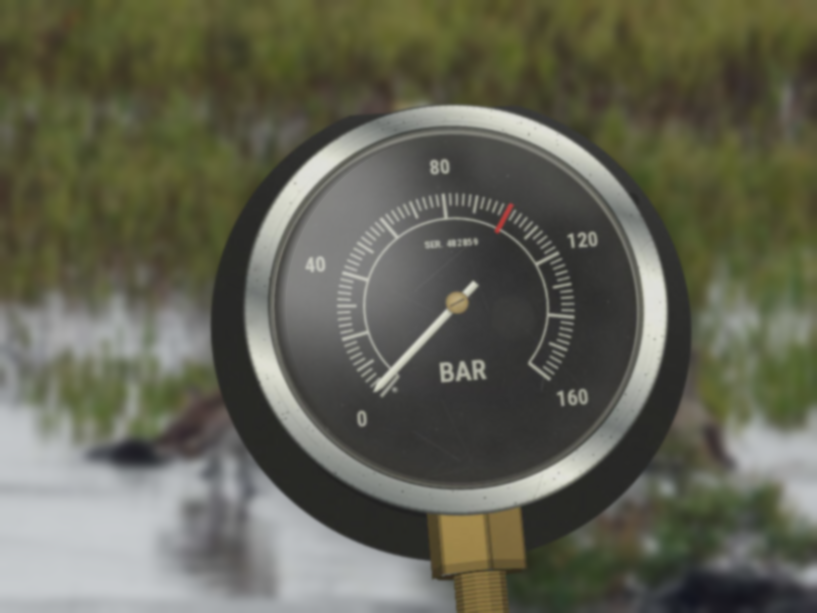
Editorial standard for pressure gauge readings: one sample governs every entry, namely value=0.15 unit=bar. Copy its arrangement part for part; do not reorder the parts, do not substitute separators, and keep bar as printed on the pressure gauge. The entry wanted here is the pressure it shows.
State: value=2 unit=bar
